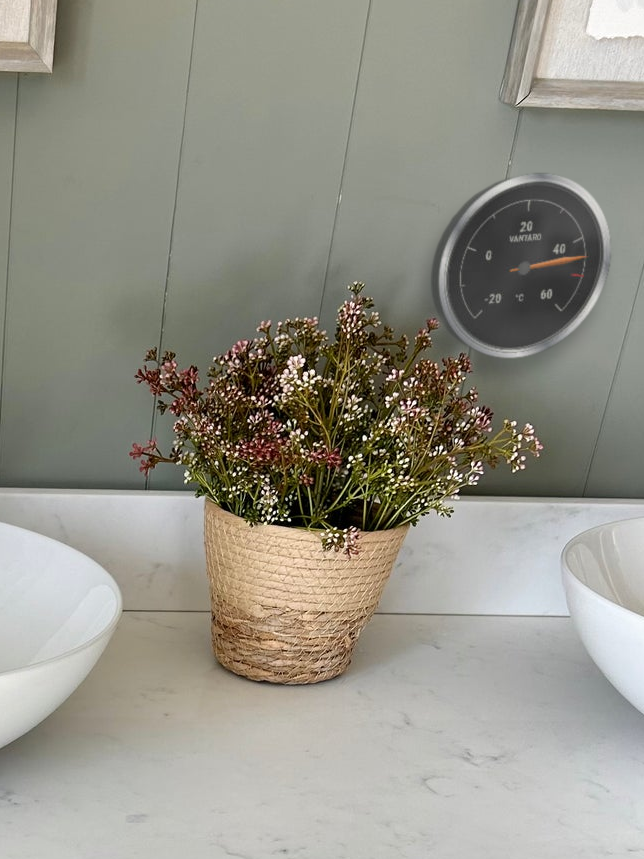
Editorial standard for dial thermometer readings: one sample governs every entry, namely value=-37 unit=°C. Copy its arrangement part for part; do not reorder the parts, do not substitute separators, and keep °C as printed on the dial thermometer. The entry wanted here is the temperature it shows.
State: value=45 unit=°C
